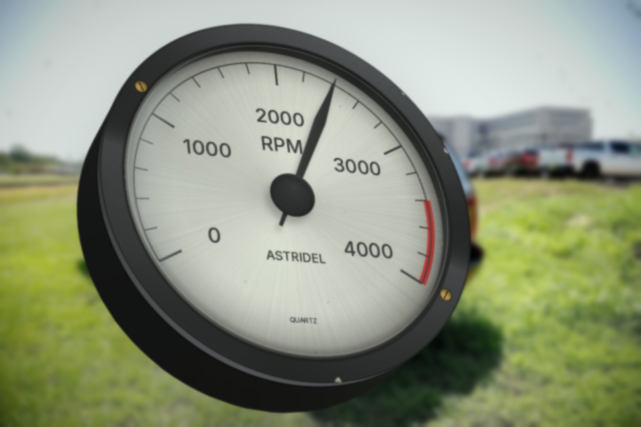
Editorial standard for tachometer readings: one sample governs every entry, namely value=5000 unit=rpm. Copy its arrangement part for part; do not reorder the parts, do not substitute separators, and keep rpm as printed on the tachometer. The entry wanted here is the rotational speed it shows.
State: value=2400 unit=rpm
